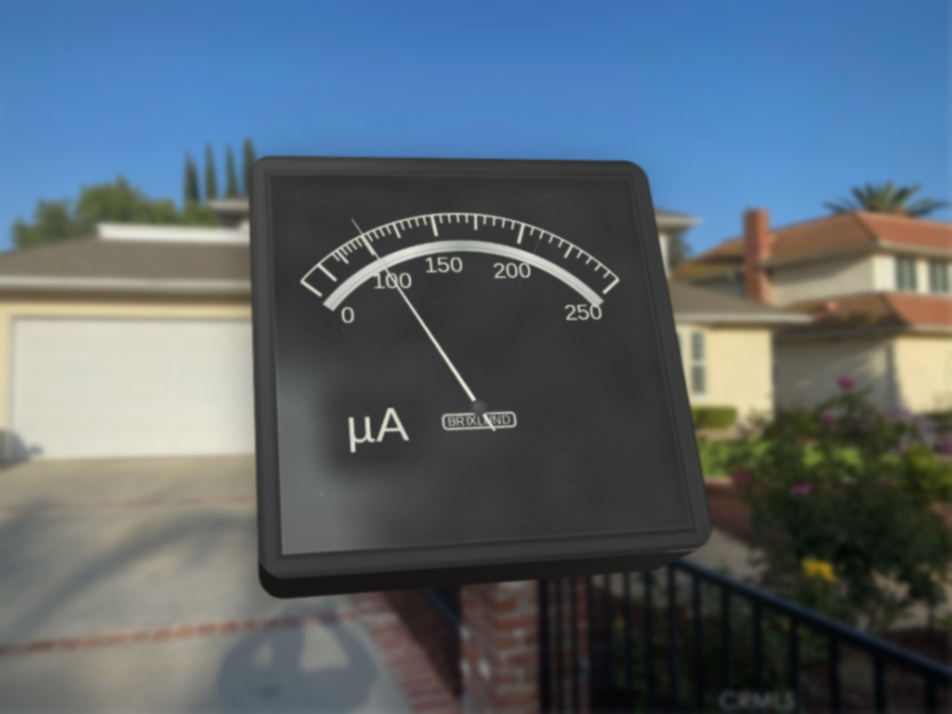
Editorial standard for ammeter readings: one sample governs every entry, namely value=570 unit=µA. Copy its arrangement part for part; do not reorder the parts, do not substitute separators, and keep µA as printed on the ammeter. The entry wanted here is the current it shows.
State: value=100 unit=µA
